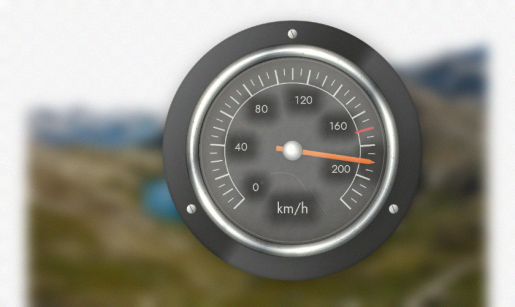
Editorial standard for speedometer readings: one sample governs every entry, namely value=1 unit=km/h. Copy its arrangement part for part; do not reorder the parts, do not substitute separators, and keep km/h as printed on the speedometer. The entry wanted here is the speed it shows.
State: value=190 unit=km/h
